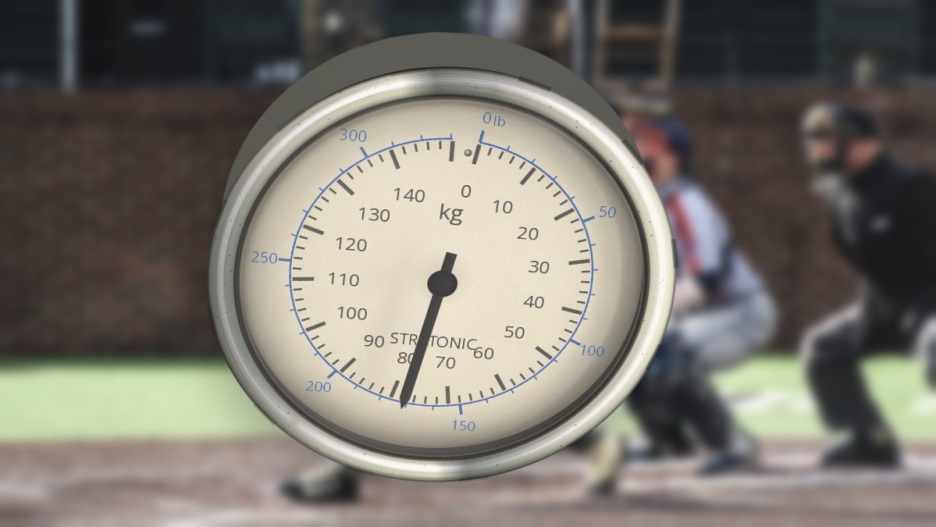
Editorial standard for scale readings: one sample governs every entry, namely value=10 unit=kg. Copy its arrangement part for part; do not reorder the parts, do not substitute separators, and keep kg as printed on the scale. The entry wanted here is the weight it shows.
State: value=78 unit=kg
